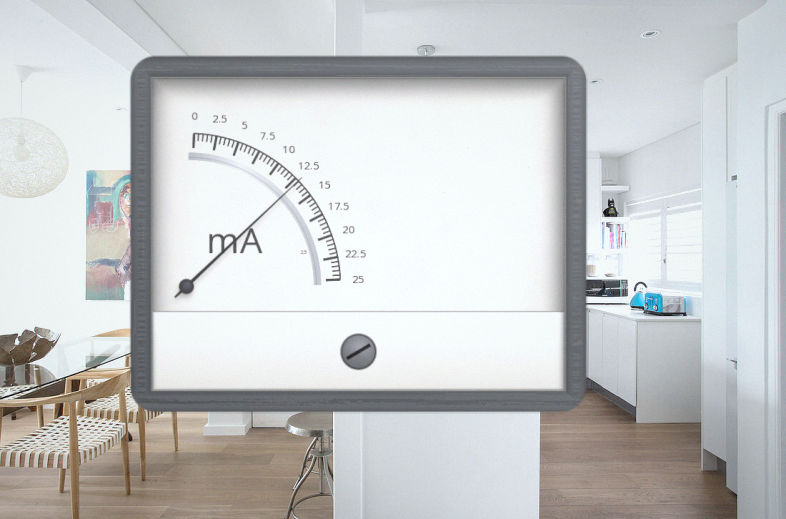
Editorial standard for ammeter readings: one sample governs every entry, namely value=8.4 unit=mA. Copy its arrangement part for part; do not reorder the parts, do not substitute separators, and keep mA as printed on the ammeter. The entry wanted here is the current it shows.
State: value=13 unit=mA
